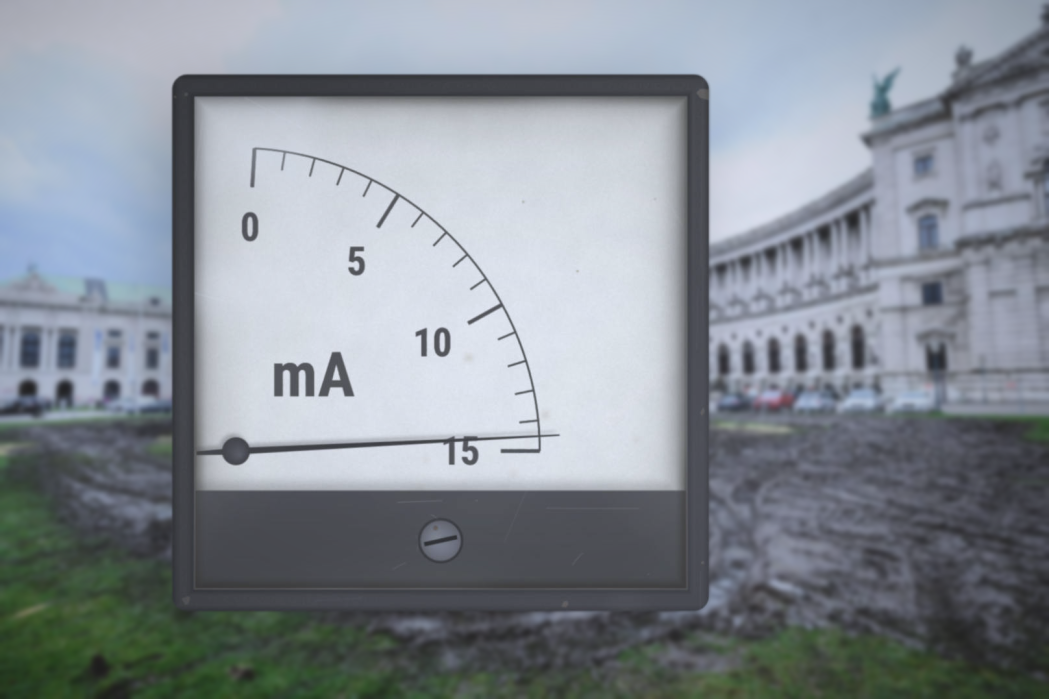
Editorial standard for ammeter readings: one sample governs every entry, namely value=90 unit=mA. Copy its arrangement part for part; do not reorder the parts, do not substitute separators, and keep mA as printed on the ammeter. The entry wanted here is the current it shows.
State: value=14.5 unit=mA
